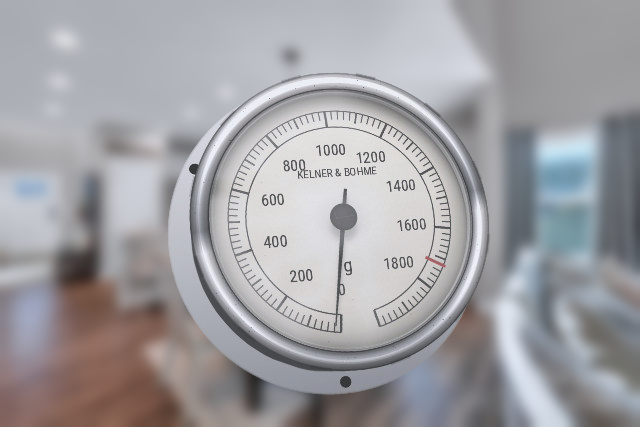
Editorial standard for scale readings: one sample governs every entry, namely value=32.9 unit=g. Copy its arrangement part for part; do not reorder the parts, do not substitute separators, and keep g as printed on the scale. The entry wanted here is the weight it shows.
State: value=20 unit=g
